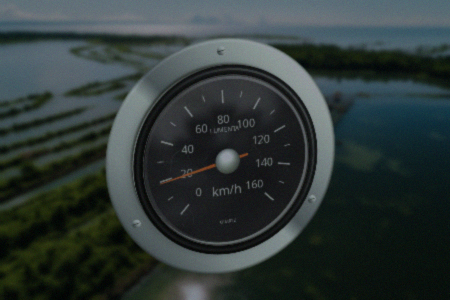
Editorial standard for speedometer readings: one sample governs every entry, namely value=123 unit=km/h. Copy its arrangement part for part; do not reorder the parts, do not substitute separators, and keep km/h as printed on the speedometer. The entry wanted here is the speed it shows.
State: value=20 unit=km/h
